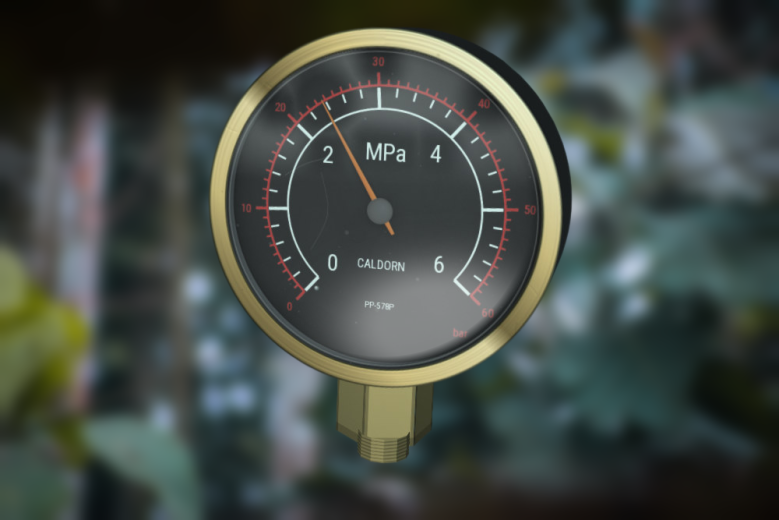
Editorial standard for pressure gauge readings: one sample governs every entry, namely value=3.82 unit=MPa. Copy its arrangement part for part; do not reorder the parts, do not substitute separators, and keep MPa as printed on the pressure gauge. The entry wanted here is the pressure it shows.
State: value=2.4 unit=MPa
